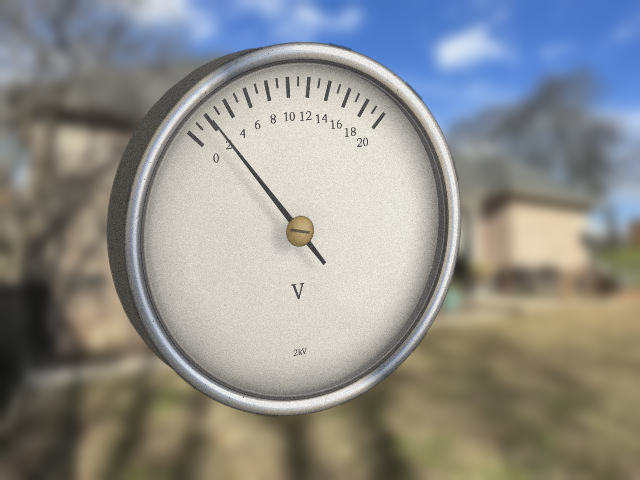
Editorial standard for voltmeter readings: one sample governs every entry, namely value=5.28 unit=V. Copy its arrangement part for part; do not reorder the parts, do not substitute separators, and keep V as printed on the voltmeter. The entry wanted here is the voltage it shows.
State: value=2 unit=V
